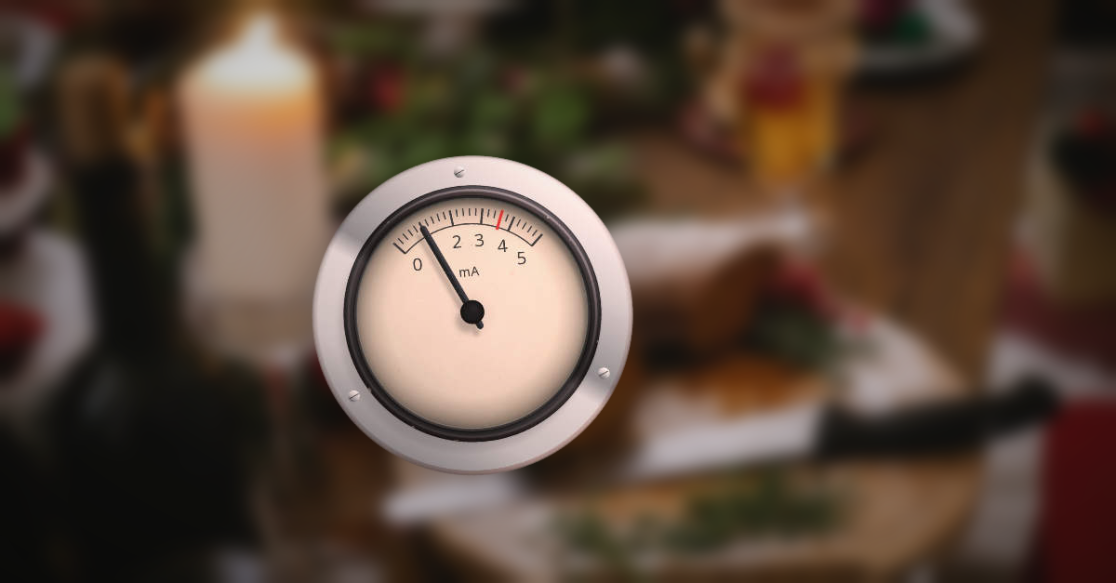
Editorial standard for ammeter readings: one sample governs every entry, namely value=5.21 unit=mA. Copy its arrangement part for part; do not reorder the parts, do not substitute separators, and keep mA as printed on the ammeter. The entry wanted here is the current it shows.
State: value=1 unit=mA
